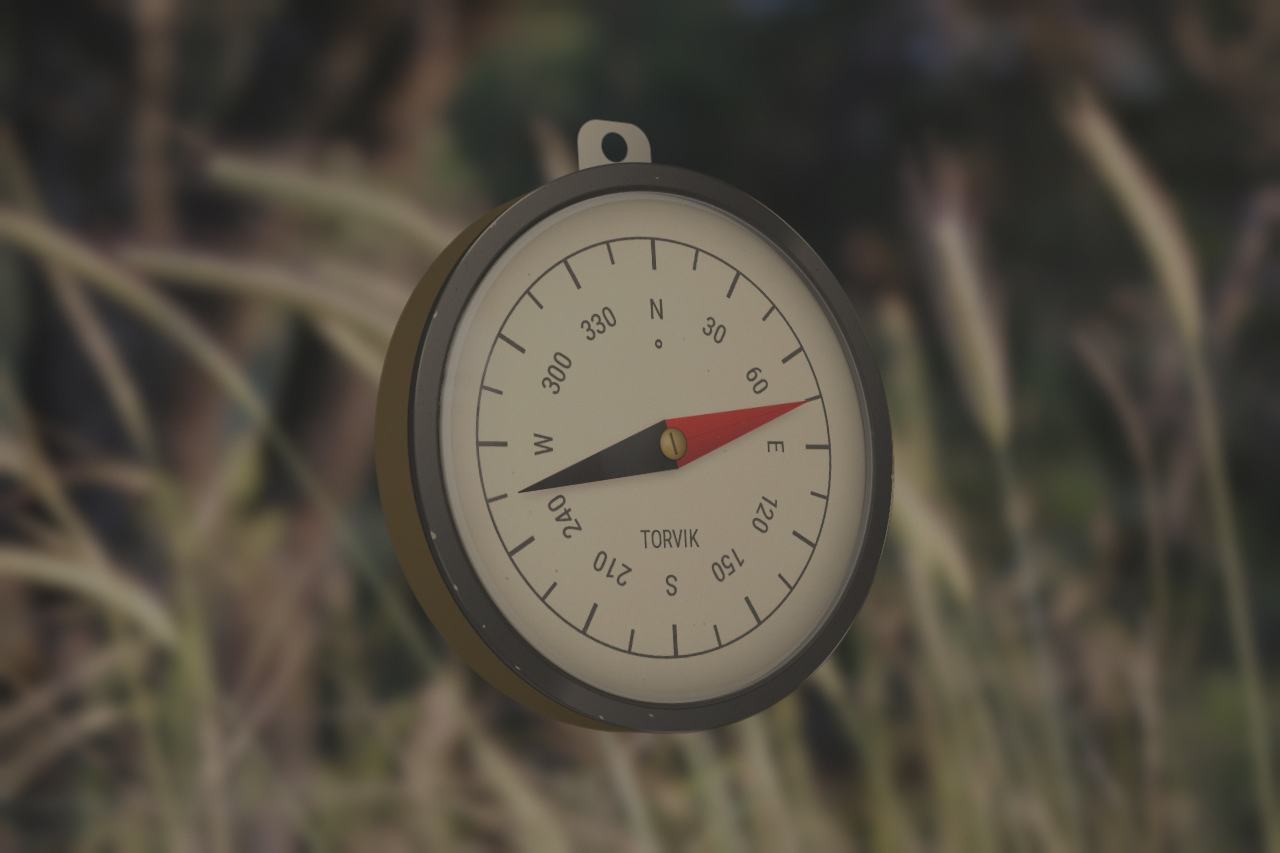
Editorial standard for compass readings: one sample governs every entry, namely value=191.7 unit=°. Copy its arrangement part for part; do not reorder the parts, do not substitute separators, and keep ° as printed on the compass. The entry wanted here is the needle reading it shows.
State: value=75 unit=°
